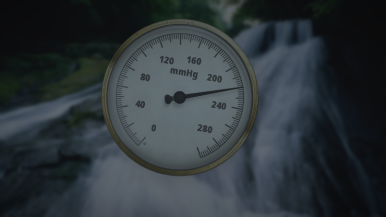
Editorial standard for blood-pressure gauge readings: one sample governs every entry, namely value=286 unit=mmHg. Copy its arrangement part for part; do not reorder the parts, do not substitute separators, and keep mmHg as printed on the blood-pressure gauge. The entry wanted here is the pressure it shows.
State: value=220 unit=mmHg
